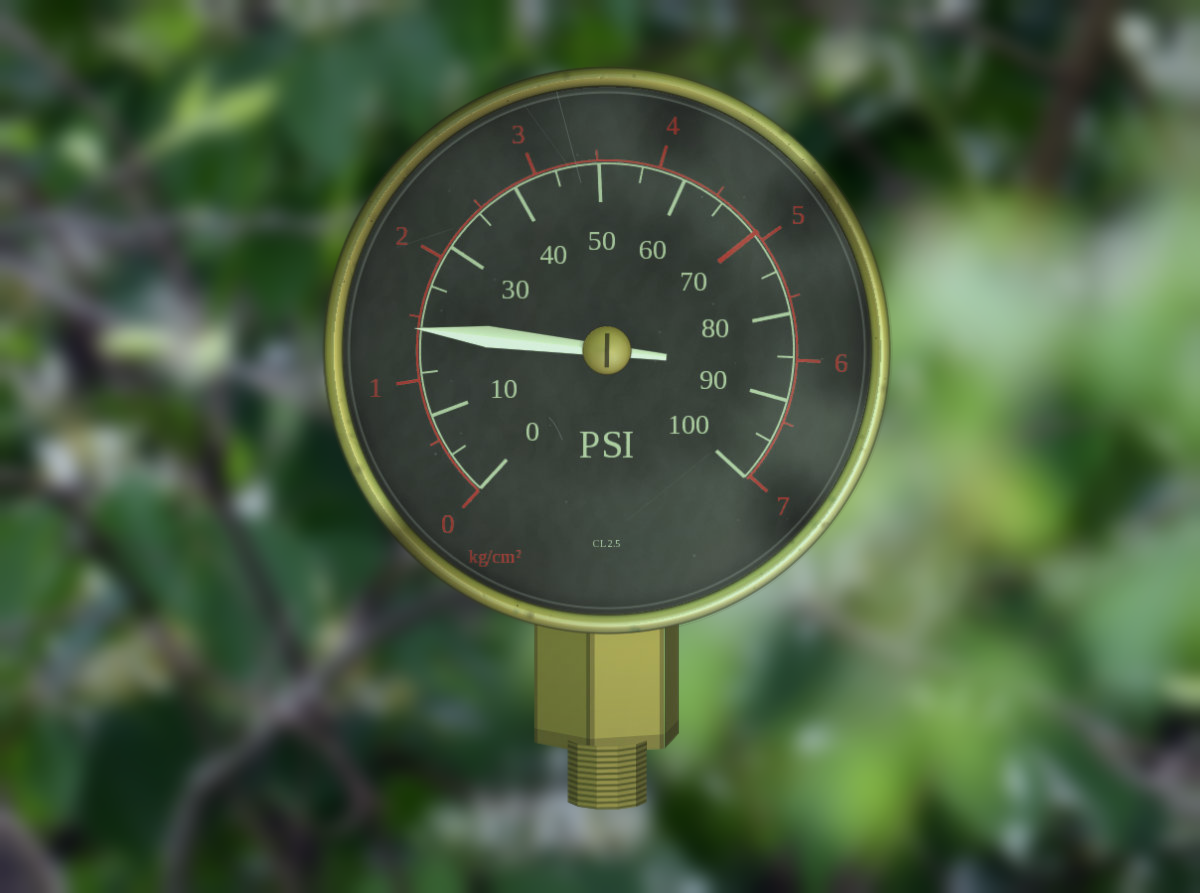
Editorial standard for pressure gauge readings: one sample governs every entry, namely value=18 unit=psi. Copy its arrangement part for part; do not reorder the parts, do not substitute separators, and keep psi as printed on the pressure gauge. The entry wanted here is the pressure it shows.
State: value=20 unit=psi
